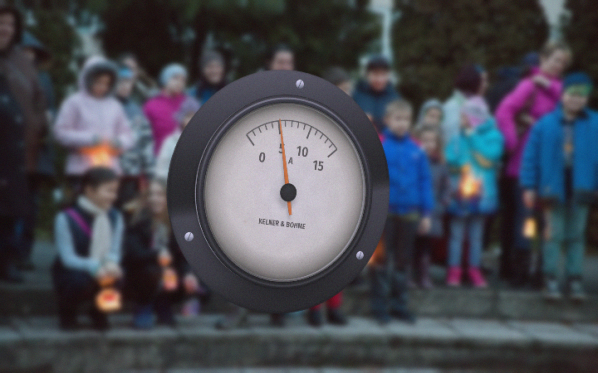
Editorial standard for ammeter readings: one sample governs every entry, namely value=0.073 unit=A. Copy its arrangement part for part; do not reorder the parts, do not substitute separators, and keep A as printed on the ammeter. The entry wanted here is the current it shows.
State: value=5 unit=A
